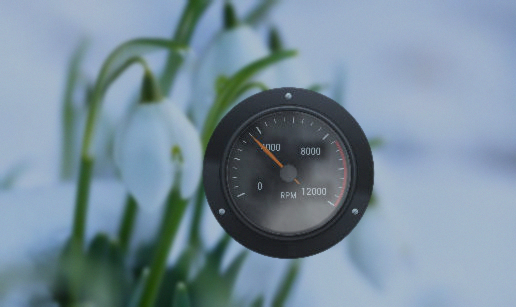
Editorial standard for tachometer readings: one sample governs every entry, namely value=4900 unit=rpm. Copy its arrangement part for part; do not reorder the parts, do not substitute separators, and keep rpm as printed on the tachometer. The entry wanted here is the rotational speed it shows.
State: value=3500 unit=rpm
